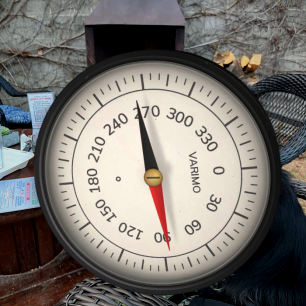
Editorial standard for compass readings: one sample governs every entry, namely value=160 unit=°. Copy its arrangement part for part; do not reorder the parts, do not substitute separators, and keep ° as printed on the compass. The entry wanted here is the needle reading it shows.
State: value=85 unit=°
